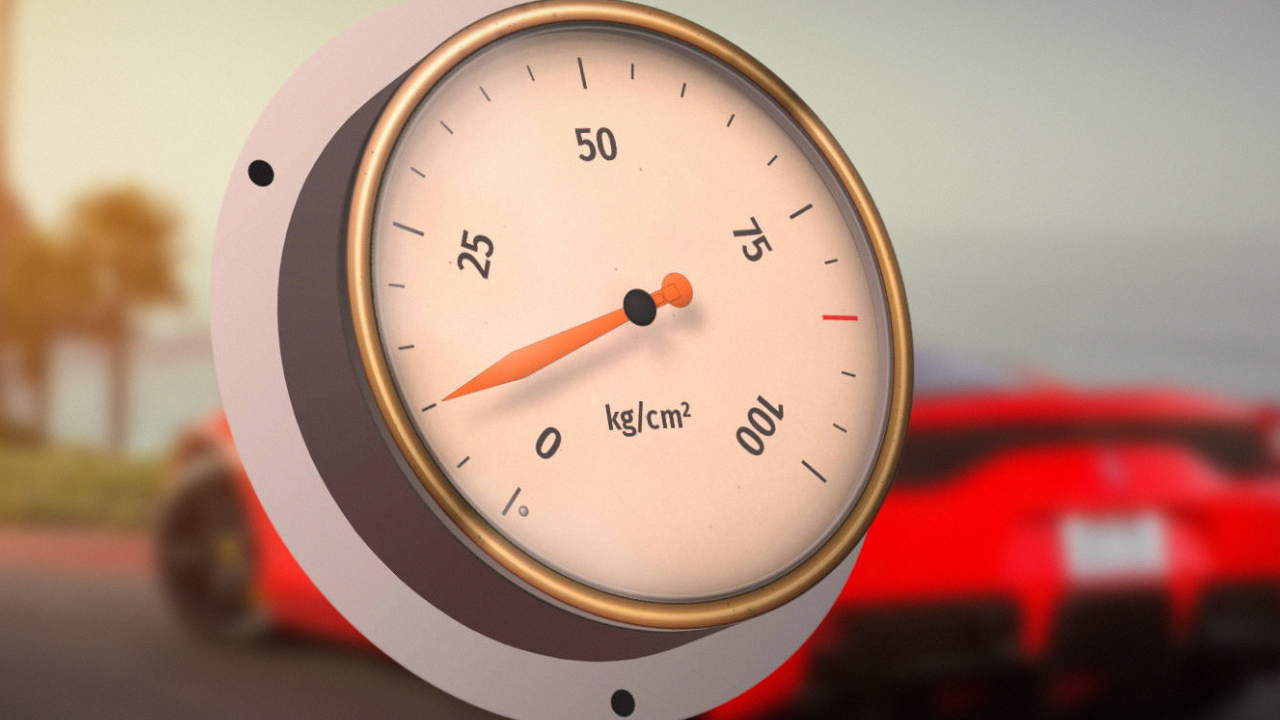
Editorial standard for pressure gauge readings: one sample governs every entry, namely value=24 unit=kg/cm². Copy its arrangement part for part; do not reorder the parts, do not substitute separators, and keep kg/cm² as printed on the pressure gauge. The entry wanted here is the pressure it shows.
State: value=10 unit=kg/cm²
